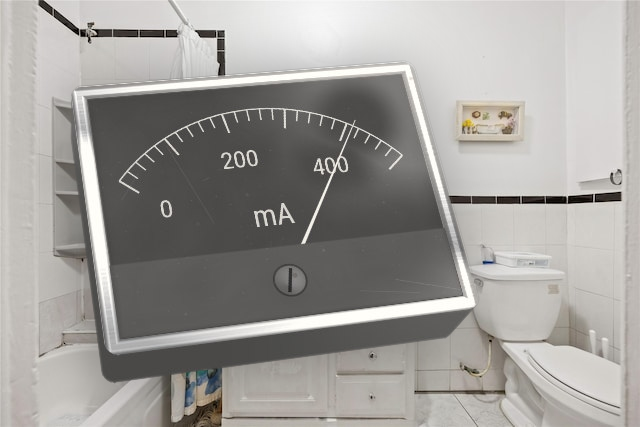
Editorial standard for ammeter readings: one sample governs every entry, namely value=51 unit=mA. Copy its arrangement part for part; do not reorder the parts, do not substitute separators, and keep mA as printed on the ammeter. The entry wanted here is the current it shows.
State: value=410 unit=mA
